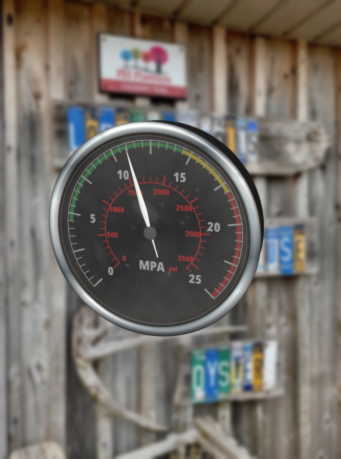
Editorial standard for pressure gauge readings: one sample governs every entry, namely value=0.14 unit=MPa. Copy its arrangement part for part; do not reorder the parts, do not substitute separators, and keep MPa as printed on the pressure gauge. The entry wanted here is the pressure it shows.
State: value=11 unit=MPa
